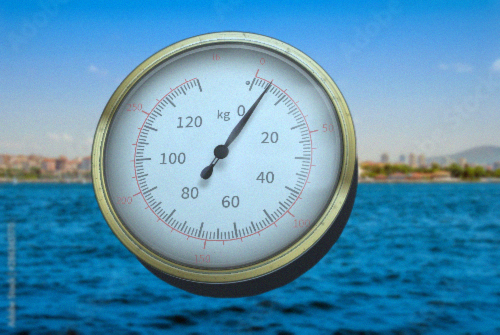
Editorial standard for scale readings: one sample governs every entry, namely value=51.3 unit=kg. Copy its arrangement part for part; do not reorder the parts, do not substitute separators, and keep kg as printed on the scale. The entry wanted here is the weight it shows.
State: value=5 unit=kg
